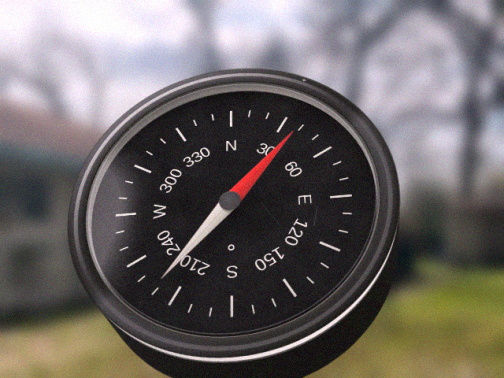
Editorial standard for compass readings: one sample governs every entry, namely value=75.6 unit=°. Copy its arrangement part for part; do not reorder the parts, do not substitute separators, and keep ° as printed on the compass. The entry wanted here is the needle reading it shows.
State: value=40 unit=°
